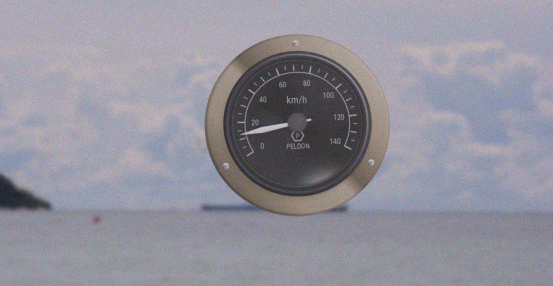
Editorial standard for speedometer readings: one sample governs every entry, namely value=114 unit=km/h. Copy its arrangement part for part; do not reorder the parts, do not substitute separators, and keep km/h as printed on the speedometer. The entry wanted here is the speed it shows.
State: value=12.5 unit=km/h
